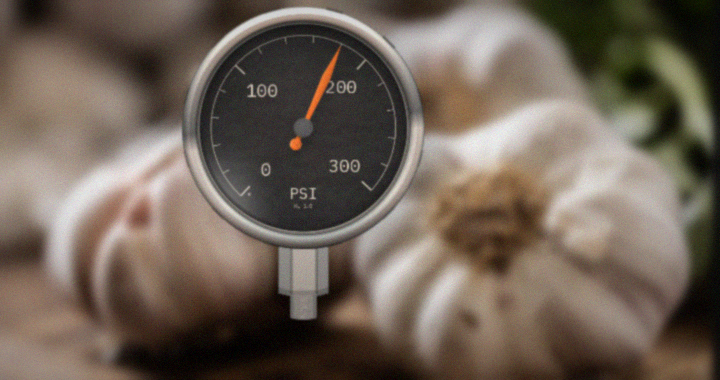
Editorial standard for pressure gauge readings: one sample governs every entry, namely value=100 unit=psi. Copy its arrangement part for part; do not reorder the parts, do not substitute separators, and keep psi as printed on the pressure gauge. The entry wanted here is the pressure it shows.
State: value=180 unit=psi
